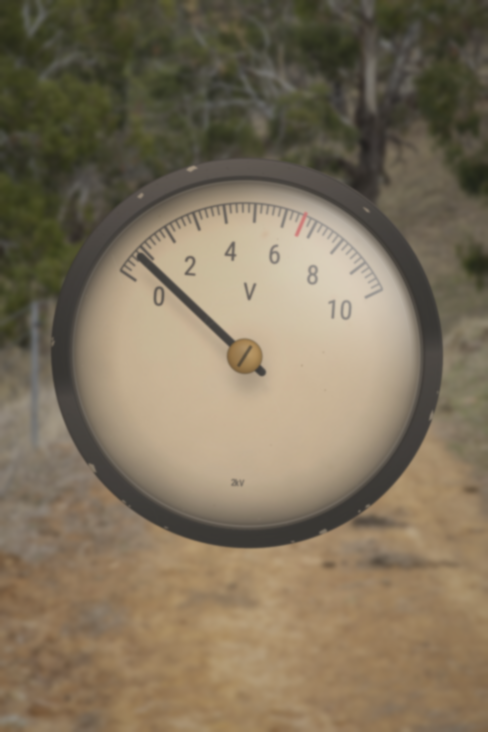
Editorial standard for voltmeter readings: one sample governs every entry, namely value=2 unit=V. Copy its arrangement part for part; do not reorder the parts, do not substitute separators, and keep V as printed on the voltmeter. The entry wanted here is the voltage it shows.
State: value=0.8 unit=V
